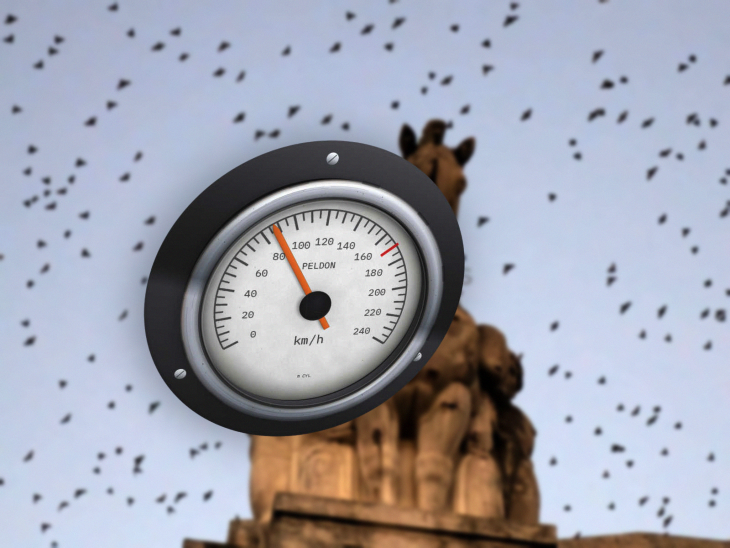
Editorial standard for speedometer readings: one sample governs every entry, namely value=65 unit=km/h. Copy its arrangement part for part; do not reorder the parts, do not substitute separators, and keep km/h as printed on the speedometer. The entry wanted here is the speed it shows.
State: value=87.5 unit=km/h
